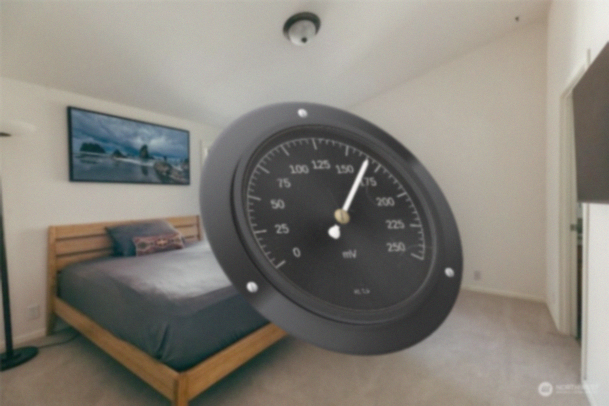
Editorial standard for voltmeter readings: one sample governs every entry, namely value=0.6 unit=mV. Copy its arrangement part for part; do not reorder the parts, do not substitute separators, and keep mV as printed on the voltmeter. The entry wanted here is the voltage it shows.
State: value=165 unit=mV
